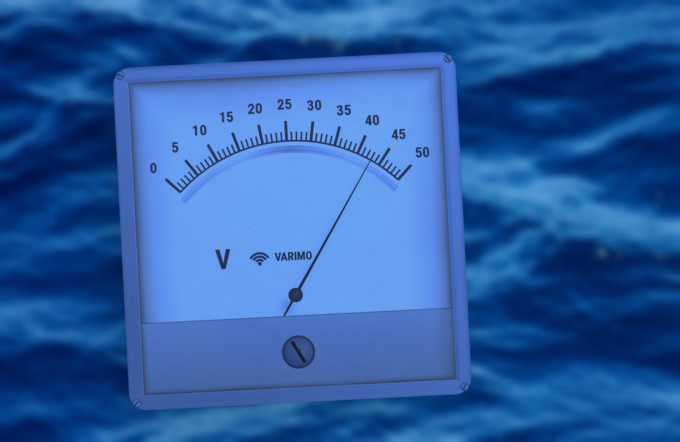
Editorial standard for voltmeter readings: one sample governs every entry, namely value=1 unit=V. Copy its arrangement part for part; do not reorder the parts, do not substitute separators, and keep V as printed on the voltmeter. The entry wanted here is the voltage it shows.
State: value=43 unit=V
